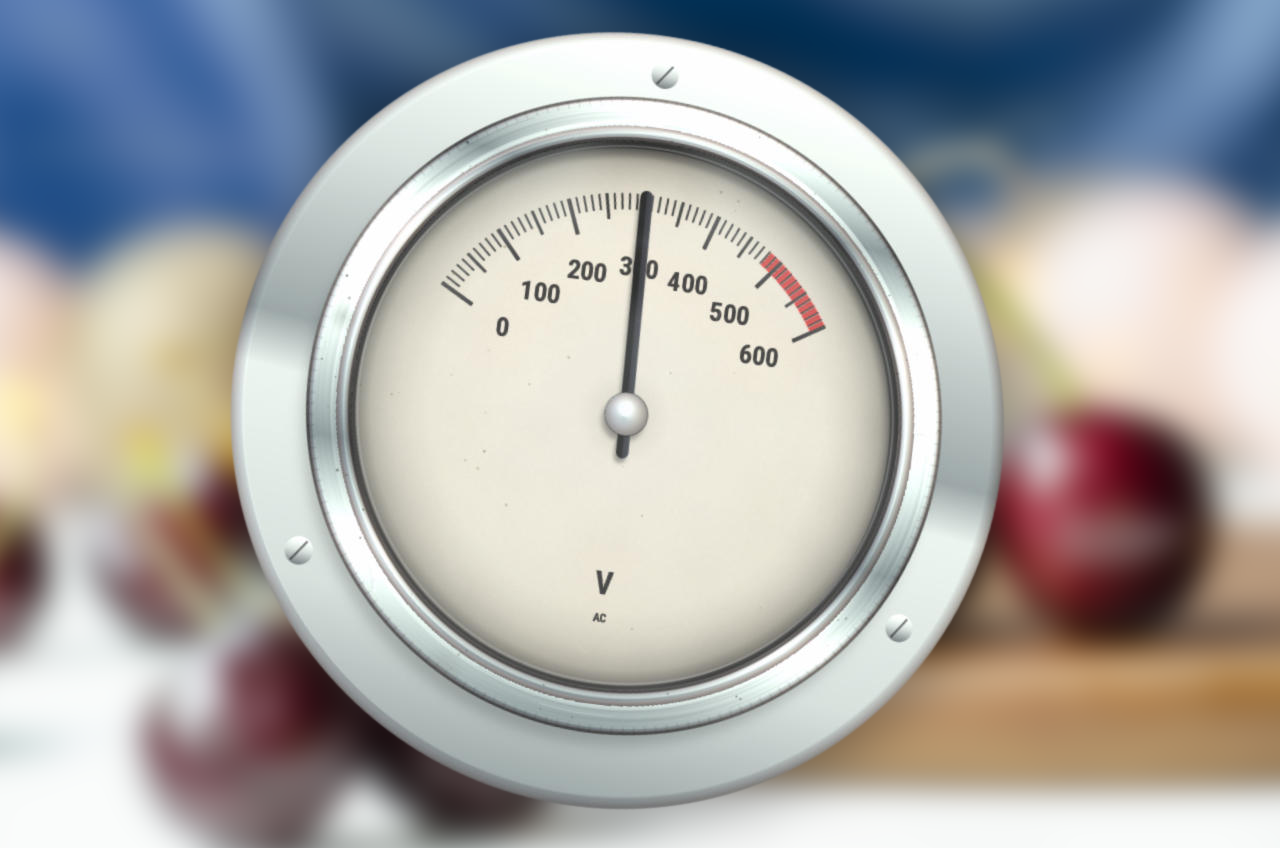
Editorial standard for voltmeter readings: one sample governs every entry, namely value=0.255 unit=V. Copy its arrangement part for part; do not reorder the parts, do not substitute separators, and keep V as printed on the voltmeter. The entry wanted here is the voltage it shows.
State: value=300 unit=V
